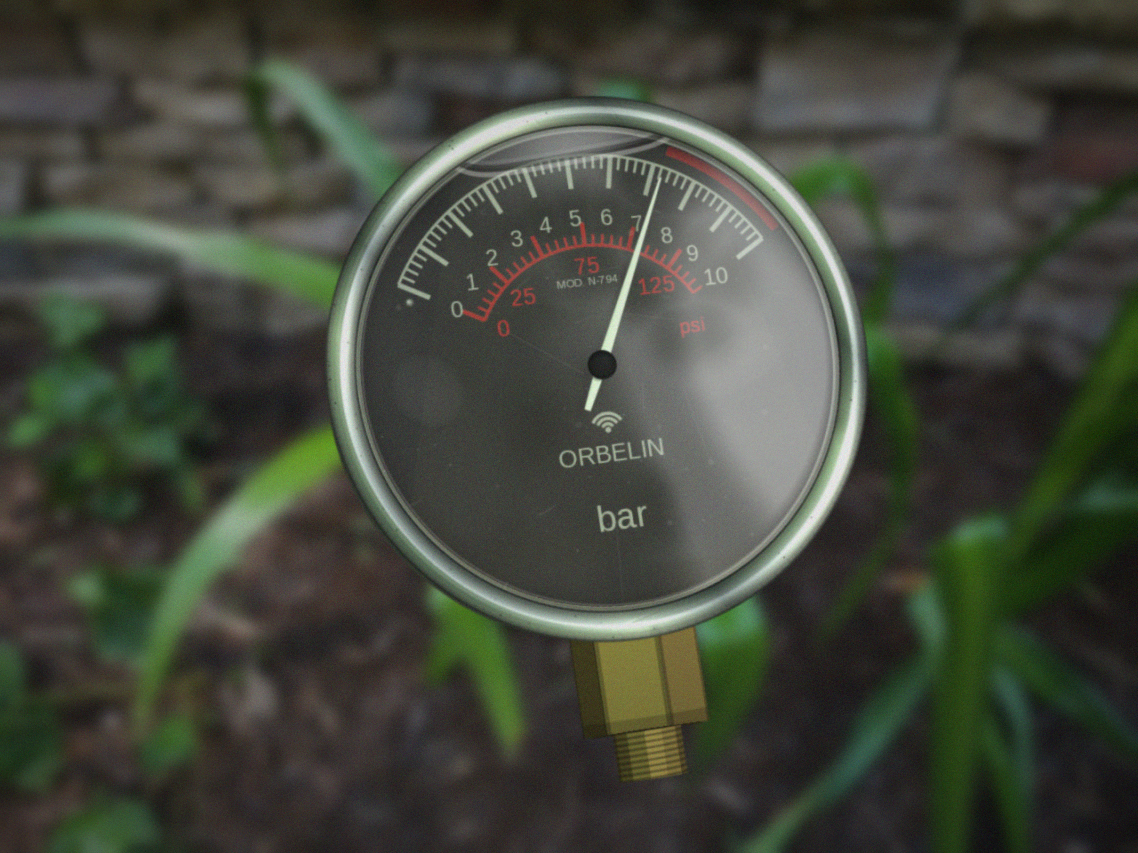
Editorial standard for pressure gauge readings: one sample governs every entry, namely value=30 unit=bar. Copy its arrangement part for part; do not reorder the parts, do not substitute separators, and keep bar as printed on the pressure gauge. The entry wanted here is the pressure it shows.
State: value=7.2 unit=bar
